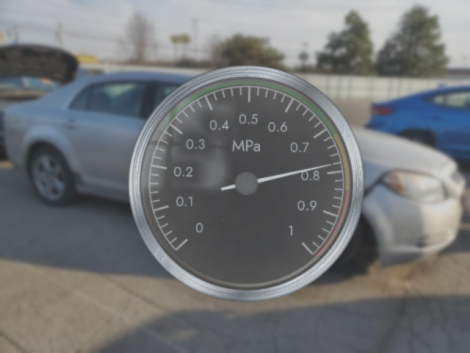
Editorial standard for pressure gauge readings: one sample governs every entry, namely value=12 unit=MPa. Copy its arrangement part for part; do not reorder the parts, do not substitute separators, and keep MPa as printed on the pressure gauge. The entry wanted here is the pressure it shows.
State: value=0.78 unit=MPa
